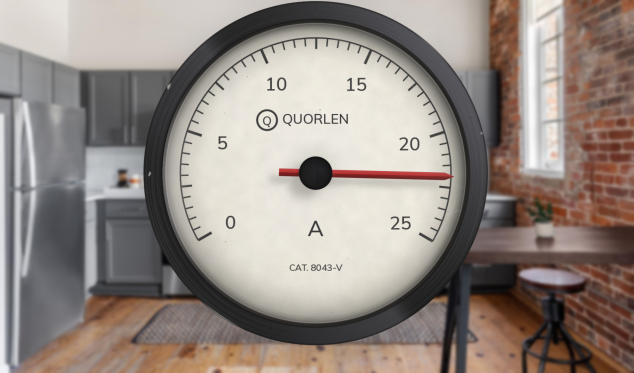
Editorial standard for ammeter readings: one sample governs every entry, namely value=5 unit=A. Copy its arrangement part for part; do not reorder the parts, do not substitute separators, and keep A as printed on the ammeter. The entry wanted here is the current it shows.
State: value=22 unit=A
